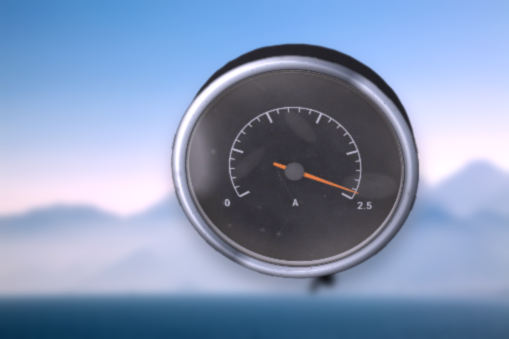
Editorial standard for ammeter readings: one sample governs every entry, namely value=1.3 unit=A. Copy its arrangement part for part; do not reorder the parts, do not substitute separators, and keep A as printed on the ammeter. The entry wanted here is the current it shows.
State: value=2.4 unit=A
